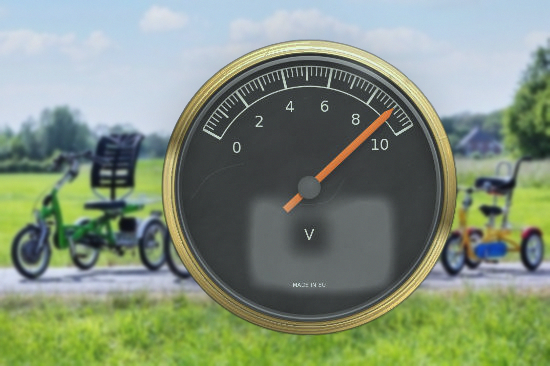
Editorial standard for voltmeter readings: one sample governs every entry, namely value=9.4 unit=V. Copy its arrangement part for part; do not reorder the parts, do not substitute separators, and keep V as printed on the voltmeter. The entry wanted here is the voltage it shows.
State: value=9 unit=V
